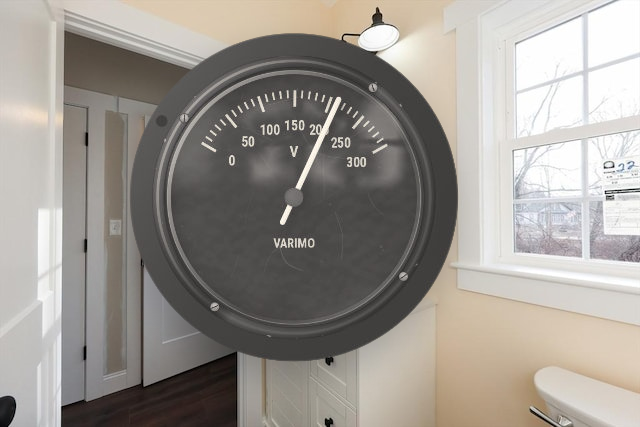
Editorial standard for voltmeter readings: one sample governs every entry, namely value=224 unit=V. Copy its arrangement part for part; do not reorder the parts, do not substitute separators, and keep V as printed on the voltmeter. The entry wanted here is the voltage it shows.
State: value=210 unit=V
